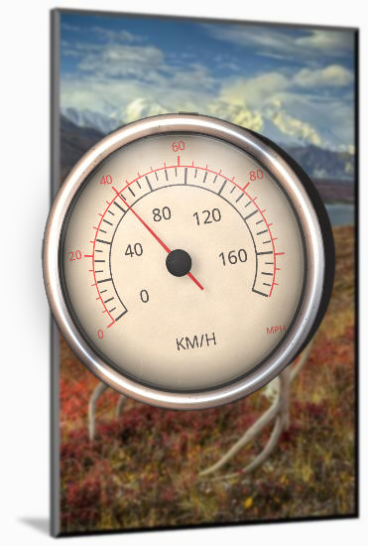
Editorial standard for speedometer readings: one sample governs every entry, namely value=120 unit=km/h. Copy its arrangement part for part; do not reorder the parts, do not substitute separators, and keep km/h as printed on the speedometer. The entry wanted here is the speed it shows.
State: value=65 unit=km/h
